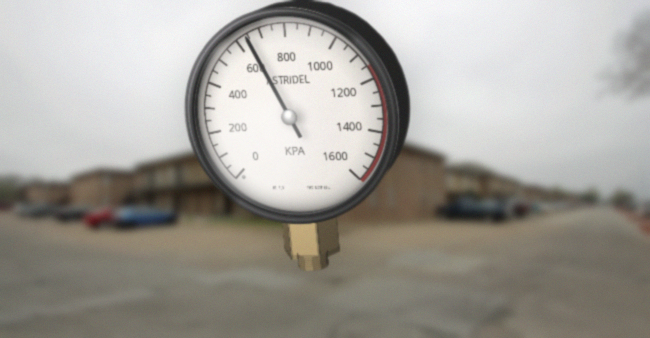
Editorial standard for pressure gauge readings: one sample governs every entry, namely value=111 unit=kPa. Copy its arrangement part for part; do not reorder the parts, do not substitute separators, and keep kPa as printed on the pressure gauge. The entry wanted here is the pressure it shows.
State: value=650 unit=kPa
